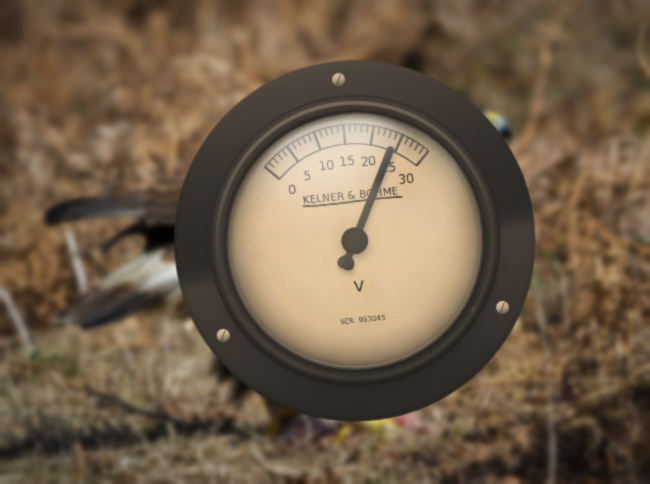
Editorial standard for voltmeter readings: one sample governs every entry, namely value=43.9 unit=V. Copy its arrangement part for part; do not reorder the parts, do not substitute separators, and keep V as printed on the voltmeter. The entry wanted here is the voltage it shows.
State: value=24 unit=V
